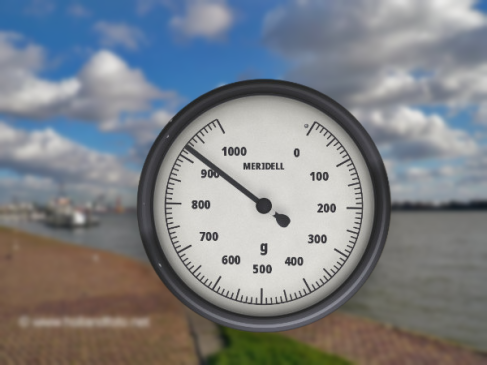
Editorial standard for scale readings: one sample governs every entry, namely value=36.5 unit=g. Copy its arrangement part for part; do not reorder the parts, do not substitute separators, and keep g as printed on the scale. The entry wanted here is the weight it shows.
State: value=920 unit=g
